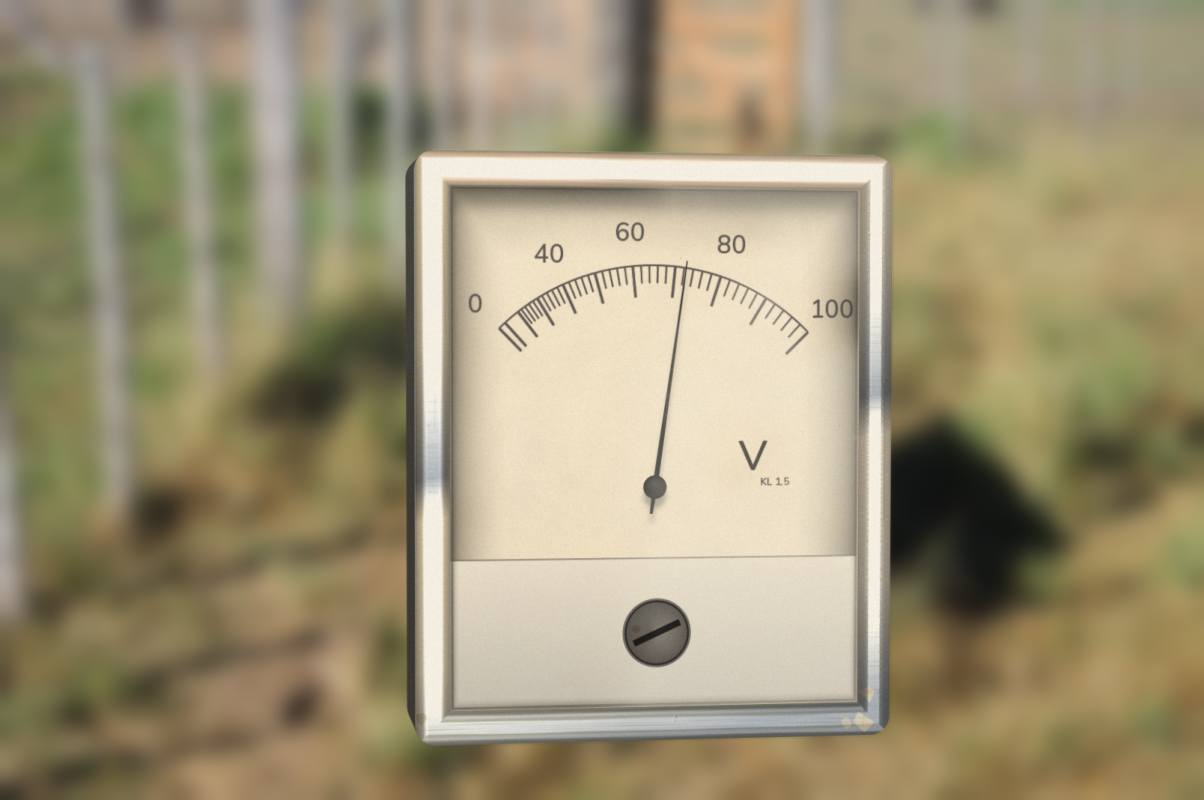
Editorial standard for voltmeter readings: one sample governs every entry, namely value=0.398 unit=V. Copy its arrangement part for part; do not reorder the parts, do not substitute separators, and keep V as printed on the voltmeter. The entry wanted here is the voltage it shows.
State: value=72 unit=V
